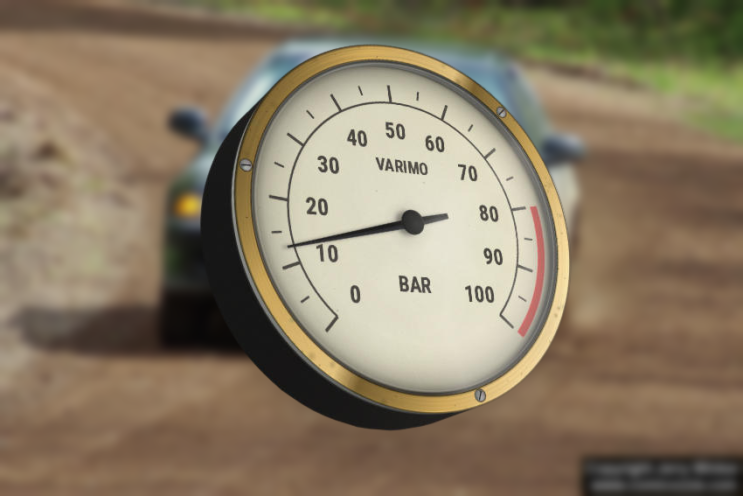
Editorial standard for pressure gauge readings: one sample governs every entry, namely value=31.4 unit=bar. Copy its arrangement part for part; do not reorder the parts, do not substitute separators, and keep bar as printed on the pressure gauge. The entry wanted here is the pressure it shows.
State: value=12.5 unit=bar
